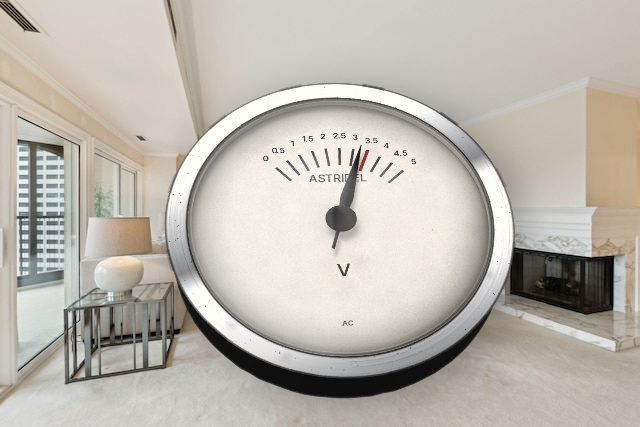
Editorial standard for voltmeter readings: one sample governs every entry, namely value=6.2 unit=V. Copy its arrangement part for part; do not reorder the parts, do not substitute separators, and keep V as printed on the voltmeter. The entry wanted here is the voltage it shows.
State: value=3.25 unit=V
